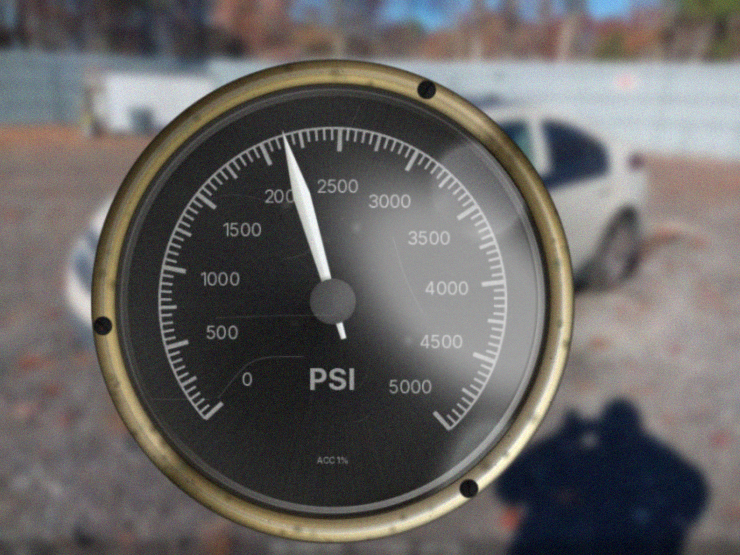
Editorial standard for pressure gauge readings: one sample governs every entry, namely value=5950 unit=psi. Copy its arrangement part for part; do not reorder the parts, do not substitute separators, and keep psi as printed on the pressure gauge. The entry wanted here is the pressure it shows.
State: value=2150 unit=psi
